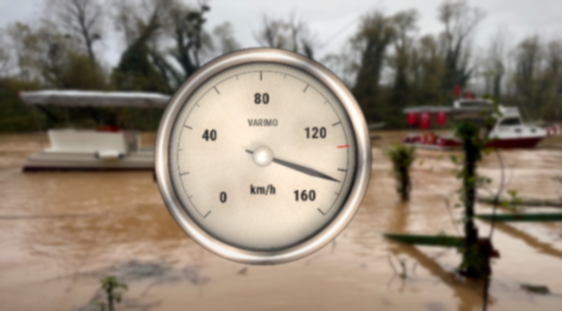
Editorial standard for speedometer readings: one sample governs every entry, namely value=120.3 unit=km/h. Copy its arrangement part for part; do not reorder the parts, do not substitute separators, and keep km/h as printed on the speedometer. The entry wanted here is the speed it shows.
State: value=145 unit=km/h
